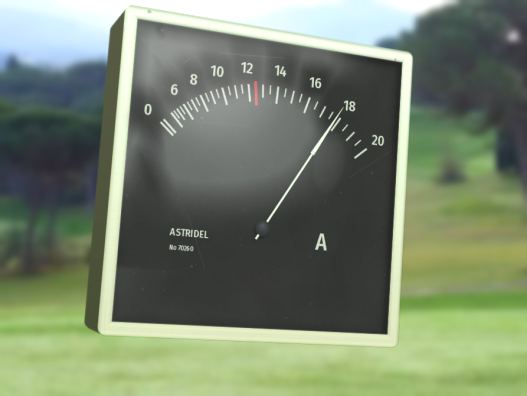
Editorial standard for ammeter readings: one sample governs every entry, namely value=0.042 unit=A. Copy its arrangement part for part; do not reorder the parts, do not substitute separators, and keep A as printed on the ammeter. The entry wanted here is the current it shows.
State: value=17.75 unit=A
